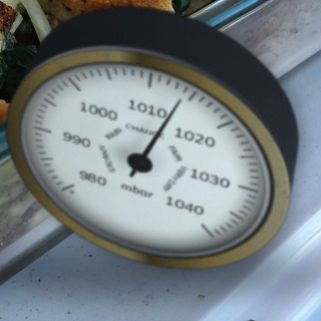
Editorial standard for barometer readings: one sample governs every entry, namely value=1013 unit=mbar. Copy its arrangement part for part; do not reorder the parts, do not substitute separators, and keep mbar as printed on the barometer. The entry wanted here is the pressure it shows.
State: value=1014 unit=mbar
